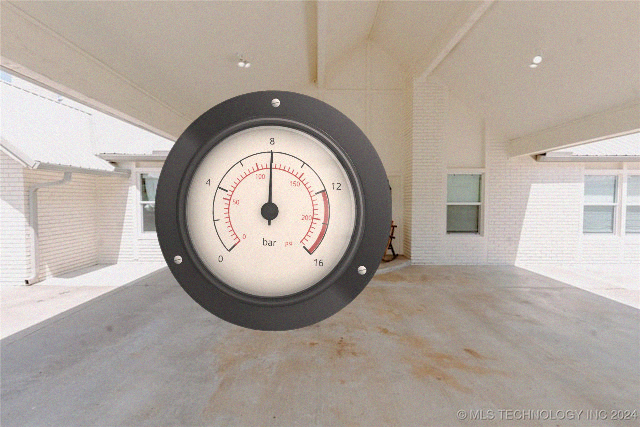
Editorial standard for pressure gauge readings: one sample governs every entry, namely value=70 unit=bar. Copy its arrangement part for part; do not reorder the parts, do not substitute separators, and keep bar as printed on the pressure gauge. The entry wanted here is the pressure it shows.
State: value=8 unit=bar
